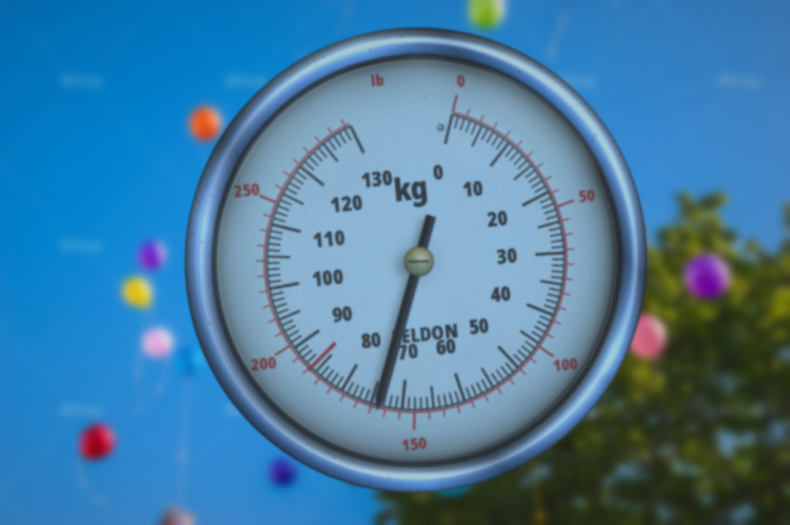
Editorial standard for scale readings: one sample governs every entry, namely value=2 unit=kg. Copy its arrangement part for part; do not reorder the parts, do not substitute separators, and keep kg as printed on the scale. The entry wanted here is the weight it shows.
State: value=74 unit=kg
